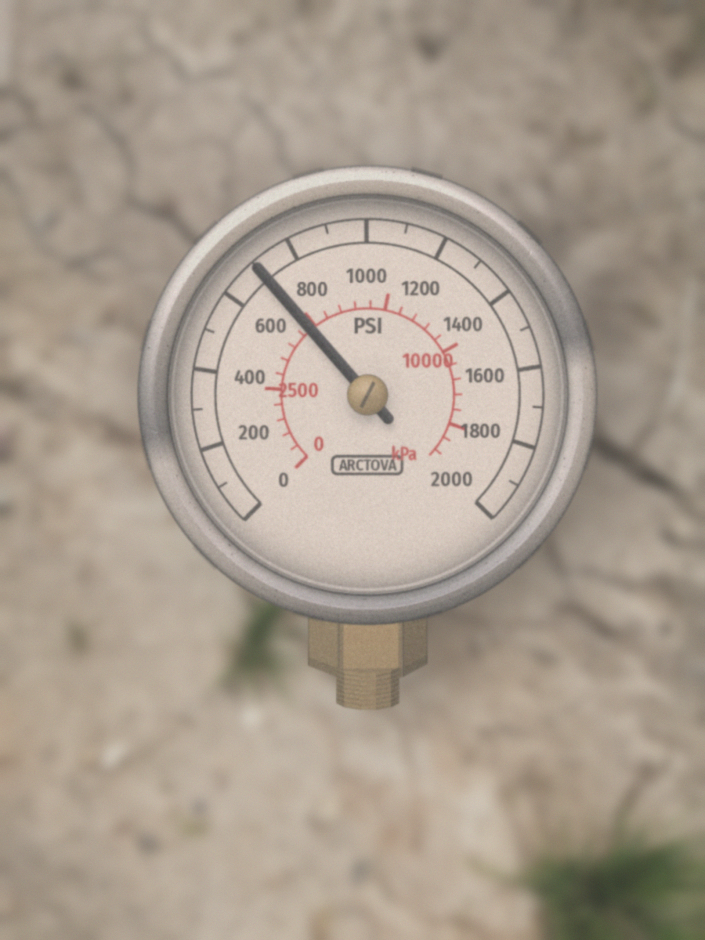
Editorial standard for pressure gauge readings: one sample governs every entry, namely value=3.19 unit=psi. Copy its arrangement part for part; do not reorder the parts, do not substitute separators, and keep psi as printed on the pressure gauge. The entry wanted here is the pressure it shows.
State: value=700 unit=psi
